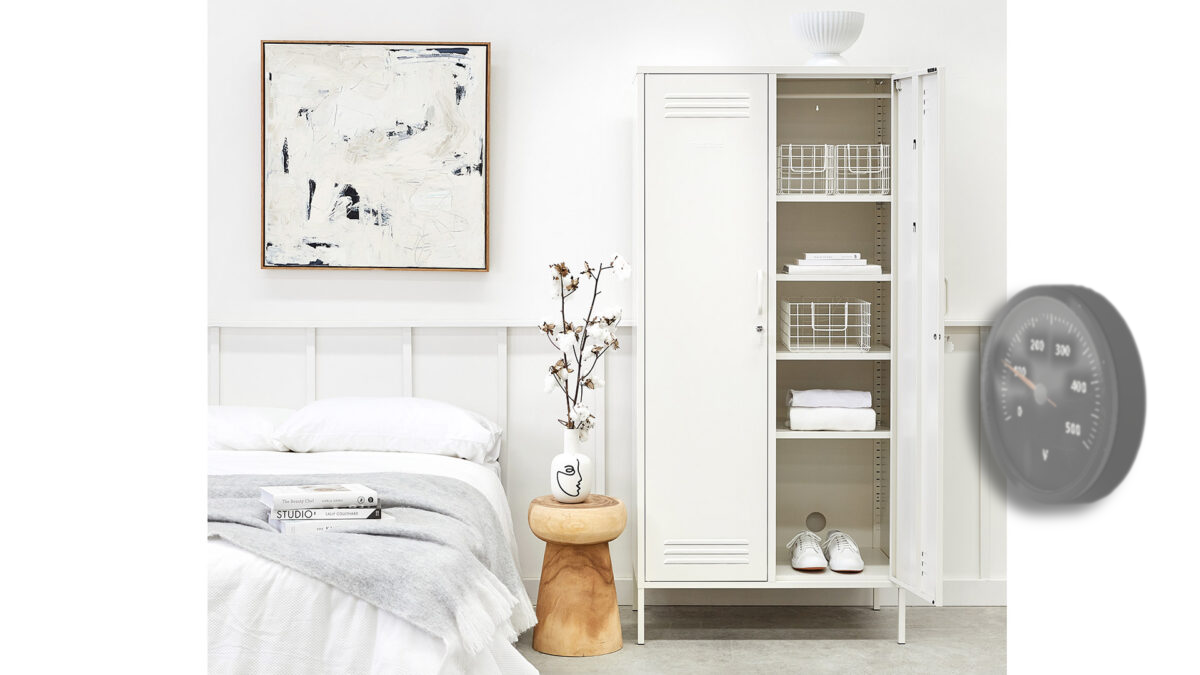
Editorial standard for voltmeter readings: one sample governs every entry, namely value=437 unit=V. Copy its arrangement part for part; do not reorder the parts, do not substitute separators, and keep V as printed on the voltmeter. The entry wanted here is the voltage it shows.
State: value=100 unit=V
